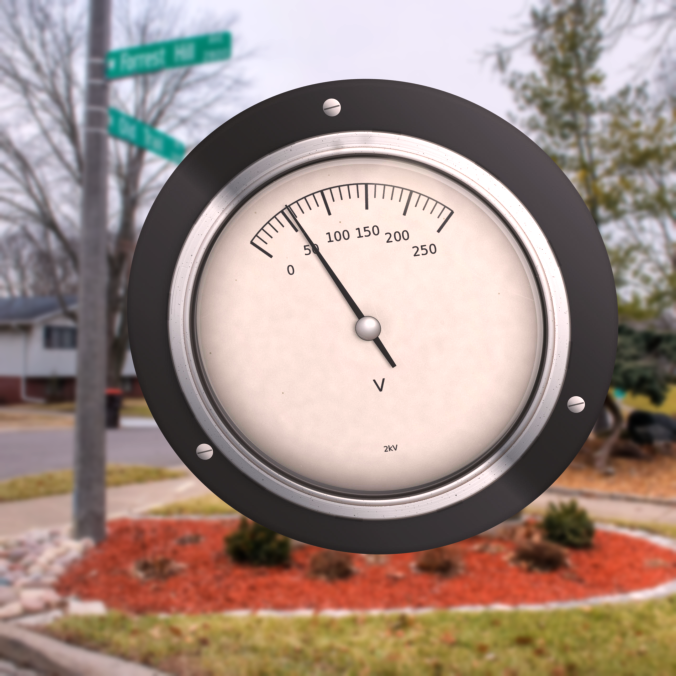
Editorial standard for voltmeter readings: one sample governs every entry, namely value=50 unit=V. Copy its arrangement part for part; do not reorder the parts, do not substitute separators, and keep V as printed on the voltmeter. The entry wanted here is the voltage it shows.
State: value=60 unit=V
